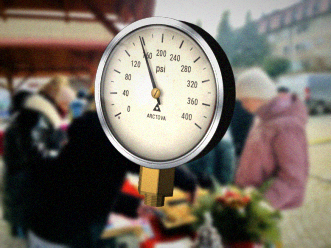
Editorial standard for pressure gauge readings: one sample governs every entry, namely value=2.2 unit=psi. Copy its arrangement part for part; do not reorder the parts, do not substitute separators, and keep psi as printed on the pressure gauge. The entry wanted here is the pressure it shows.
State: value=160 unit=psi
